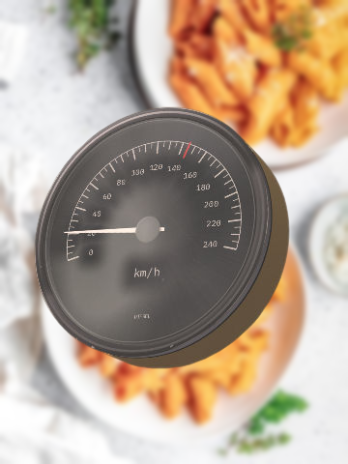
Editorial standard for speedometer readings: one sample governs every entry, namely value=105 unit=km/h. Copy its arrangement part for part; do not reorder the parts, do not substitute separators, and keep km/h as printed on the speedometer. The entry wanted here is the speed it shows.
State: value=20 unit=km/h
